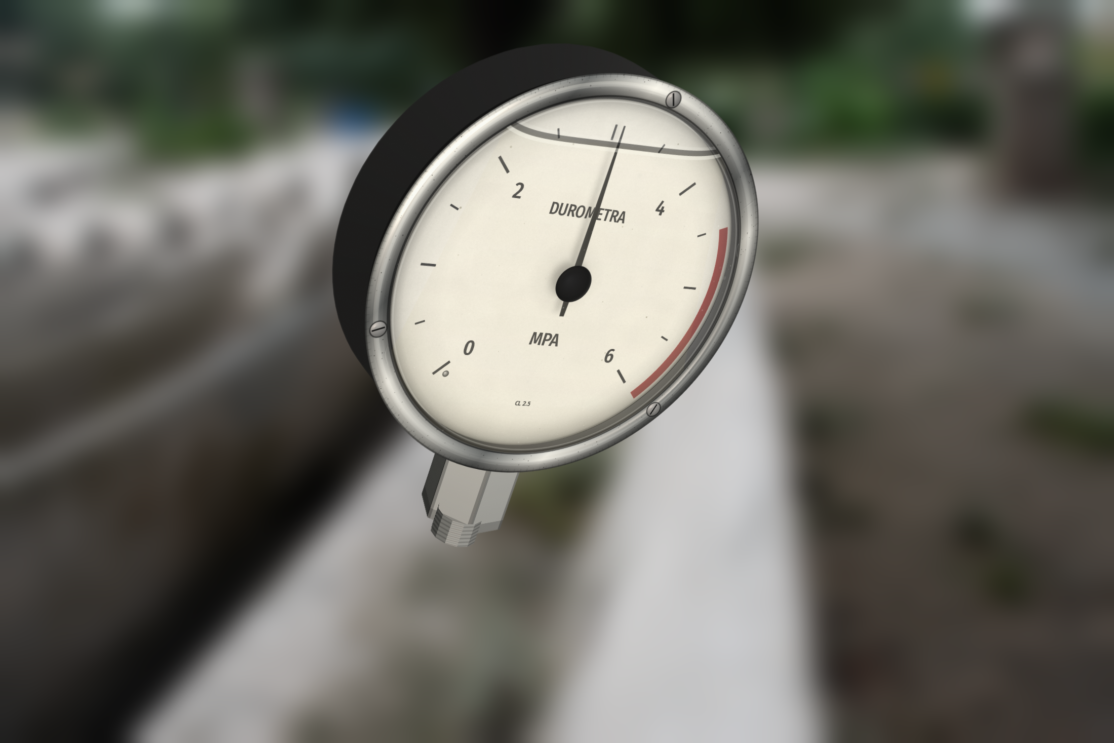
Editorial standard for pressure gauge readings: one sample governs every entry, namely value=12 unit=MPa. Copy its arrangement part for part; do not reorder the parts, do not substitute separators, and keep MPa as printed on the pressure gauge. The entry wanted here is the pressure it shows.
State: value=3 unit=MPa
